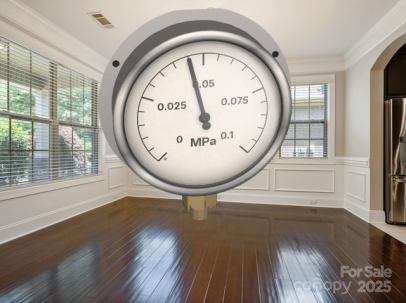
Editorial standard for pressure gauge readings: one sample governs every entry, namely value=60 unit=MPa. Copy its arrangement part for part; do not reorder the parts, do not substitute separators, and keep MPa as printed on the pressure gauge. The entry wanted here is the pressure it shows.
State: value=0.045 unit=MPa
